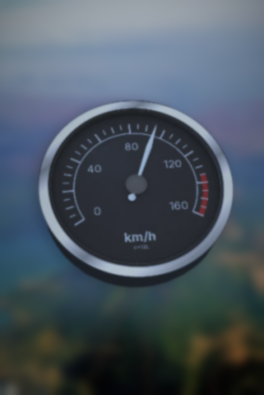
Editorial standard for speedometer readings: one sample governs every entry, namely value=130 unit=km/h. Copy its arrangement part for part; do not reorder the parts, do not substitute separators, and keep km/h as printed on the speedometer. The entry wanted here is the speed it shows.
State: value=95 unit=km/h
